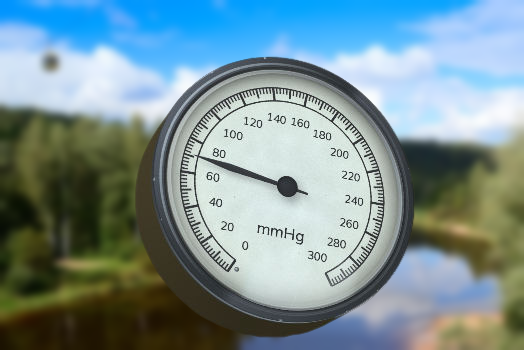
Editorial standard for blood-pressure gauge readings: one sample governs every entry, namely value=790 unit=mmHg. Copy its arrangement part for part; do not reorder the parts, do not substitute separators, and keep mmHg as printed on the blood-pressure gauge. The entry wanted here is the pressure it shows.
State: value=70 unit=mmHg
